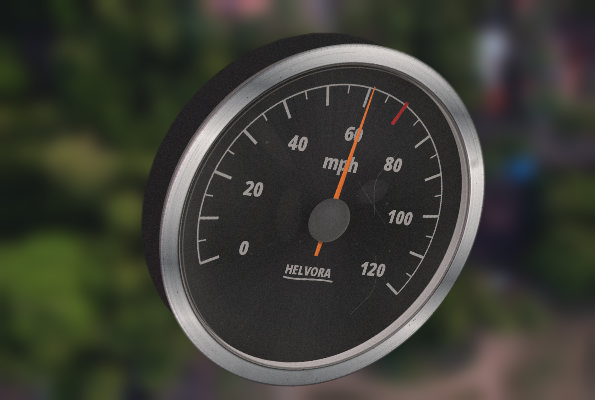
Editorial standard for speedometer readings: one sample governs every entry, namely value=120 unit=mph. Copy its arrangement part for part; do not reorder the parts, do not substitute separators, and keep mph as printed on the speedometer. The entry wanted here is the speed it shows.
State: value=60 unit=mph
